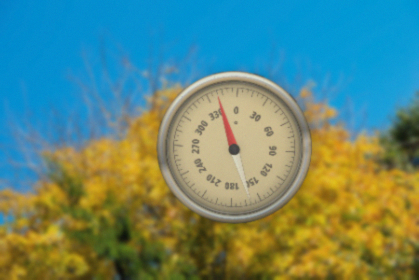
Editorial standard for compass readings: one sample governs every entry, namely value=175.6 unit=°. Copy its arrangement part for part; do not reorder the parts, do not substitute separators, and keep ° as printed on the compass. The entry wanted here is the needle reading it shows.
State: value=340 unit=°
